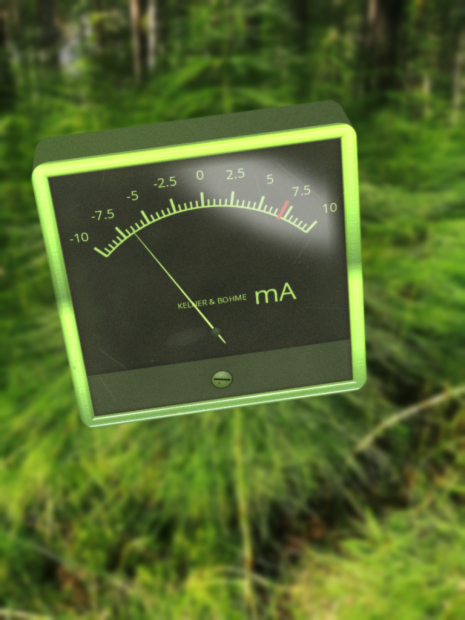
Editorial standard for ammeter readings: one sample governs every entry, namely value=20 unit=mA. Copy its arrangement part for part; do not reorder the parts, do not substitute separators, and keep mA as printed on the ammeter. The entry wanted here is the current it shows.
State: value=-6.5 unit=mA
